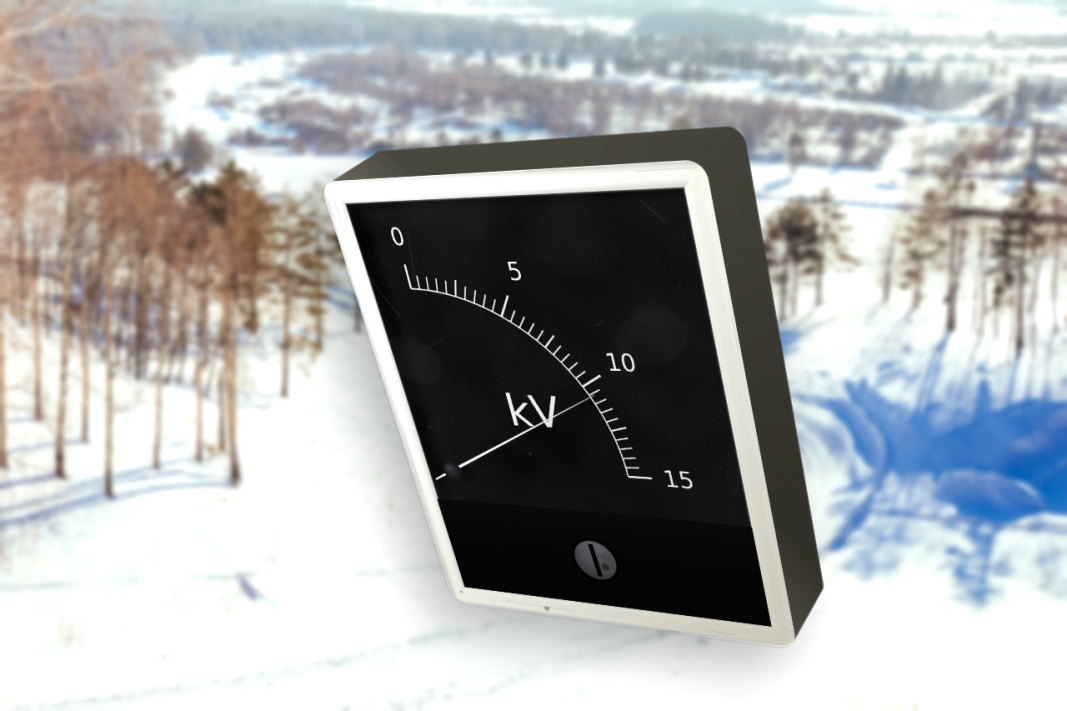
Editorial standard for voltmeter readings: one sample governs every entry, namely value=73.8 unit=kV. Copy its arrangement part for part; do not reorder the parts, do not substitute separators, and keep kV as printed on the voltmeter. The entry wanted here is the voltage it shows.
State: value=10.5 unit=kV
